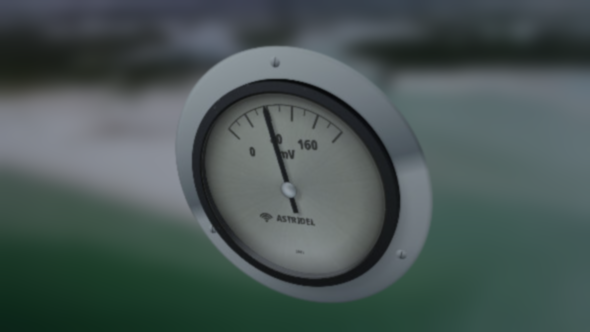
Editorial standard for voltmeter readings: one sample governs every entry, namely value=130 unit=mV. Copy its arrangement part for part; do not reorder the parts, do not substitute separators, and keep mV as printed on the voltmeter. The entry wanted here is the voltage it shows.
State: value=80 unit=mV
